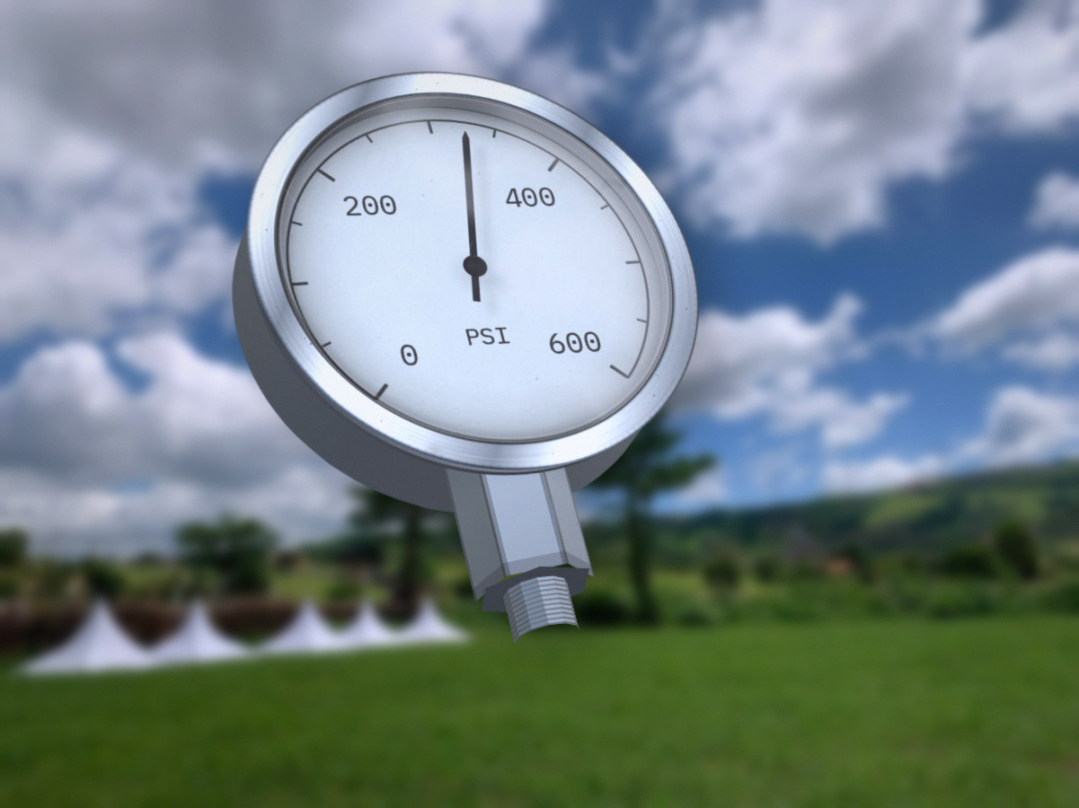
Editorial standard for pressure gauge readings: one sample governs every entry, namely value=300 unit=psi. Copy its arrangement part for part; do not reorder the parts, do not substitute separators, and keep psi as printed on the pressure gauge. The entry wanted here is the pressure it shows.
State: value=325 unit=psi
